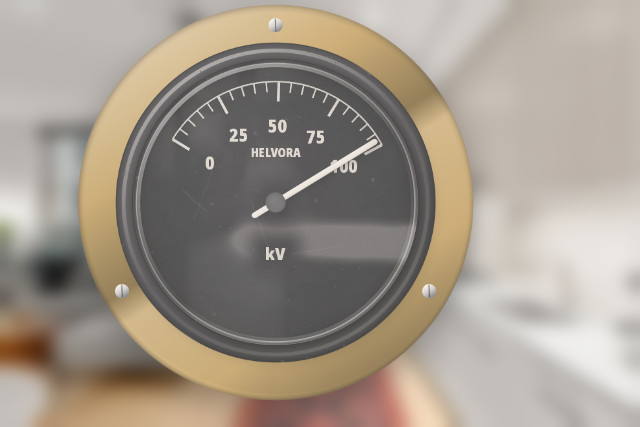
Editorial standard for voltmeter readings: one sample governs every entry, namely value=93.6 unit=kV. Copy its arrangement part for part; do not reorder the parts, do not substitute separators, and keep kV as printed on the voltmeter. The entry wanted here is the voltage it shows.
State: value=97.5 unit=kV
